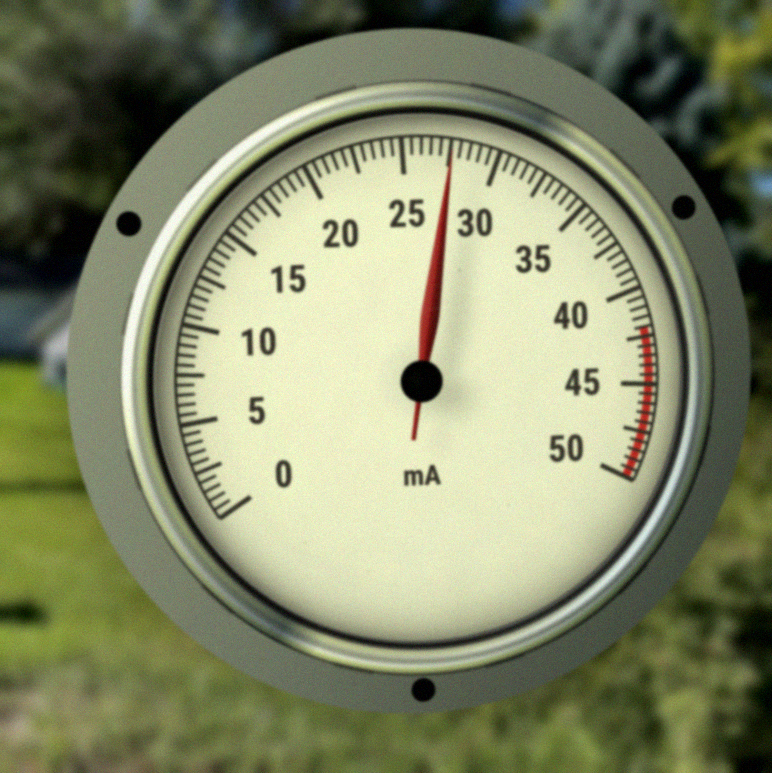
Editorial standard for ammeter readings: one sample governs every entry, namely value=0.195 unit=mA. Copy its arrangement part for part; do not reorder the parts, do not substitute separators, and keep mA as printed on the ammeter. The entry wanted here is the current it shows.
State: value=27.5 unit=mA
